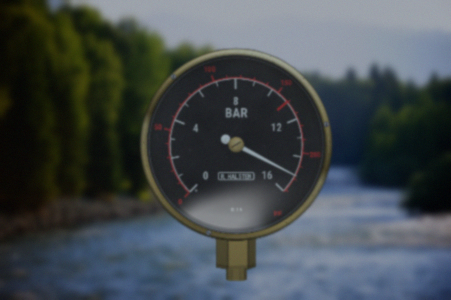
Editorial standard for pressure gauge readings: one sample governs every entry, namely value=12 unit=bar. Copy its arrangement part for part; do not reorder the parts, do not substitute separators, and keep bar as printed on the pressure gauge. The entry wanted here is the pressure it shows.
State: value=15 unit=bar
